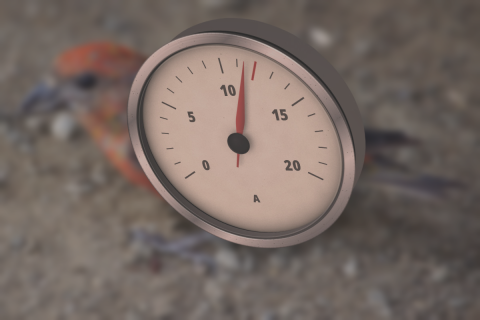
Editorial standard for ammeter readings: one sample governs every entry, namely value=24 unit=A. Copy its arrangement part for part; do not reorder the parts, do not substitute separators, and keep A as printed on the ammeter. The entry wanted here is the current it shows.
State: value=11.5 unit=A
